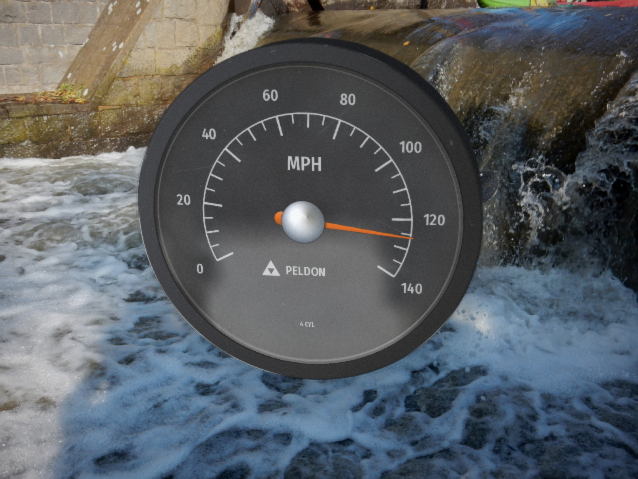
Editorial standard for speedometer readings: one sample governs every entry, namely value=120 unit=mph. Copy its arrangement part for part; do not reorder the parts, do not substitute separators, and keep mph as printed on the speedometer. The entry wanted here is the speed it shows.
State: value=125 unit=mph
